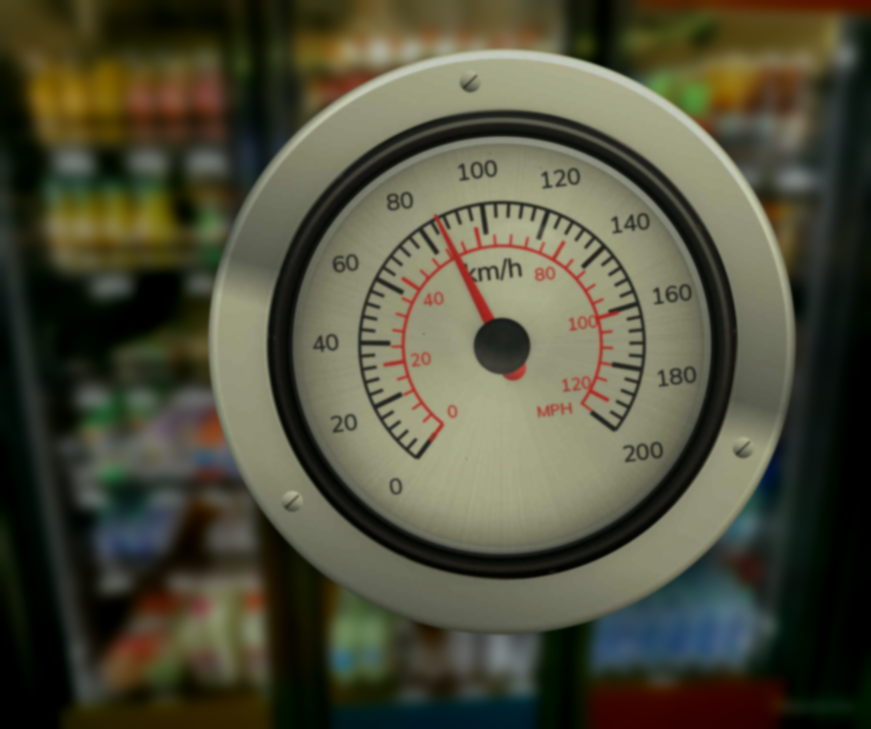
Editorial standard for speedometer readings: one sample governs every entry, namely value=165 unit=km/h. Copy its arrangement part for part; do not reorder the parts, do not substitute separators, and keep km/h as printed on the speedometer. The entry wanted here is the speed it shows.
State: value=86 unit=km/h
